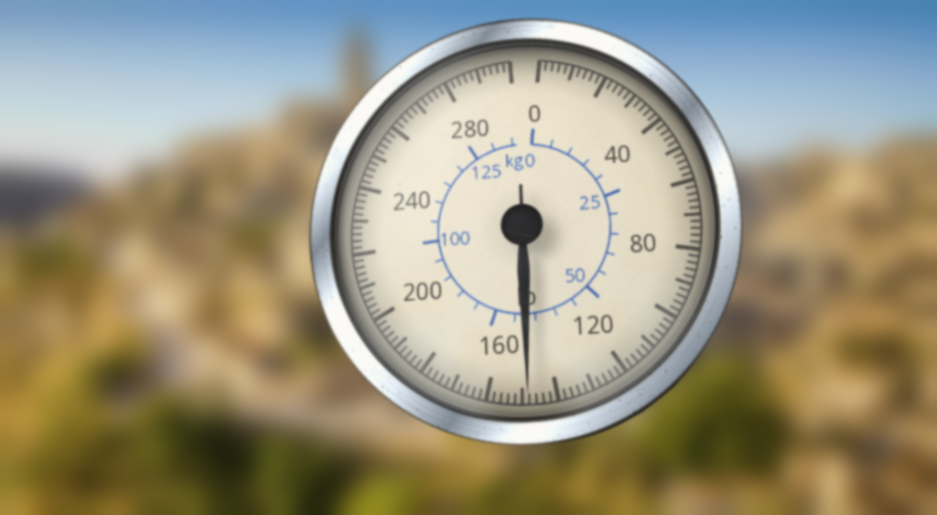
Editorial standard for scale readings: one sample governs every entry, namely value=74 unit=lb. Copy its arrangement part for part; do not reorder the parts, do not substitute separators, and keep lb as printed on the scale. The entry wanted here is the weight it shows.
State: value=148 unit=lb
